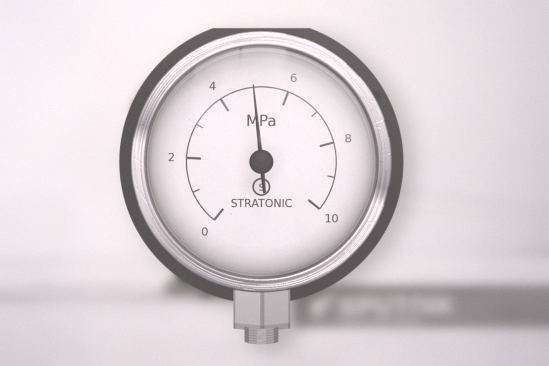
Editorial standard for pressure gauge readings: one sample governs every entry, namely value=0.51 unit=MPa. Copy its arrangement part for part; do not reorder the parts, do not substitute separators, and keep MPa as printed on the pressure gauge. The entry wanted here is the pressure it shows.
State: value=5 unit=MPa
